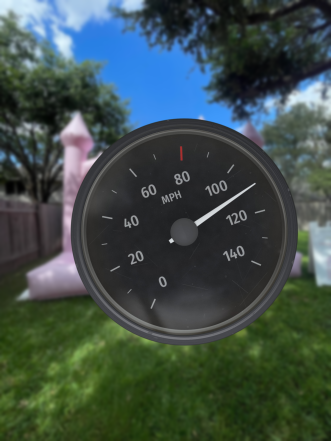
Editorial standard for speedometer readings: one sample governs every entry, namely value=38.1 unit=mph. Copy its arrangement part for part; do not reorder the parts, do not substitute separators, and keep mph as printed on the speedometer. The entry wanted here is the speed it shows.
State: value=110 unit=mph
